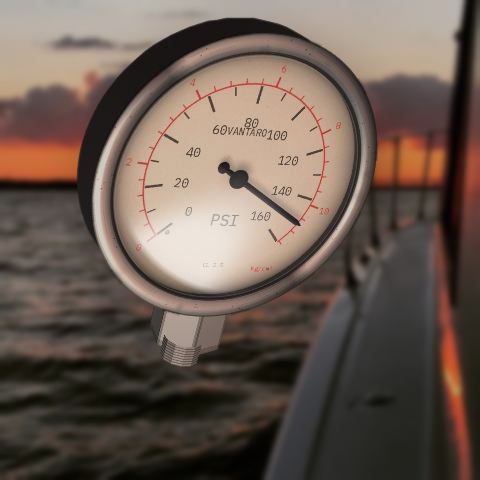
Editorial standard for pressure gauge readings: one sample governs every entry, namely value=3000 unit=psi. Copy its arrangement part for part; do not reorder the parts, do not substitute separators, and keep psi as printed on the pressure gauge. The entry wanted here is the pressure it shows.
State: value=150 unit=psi
